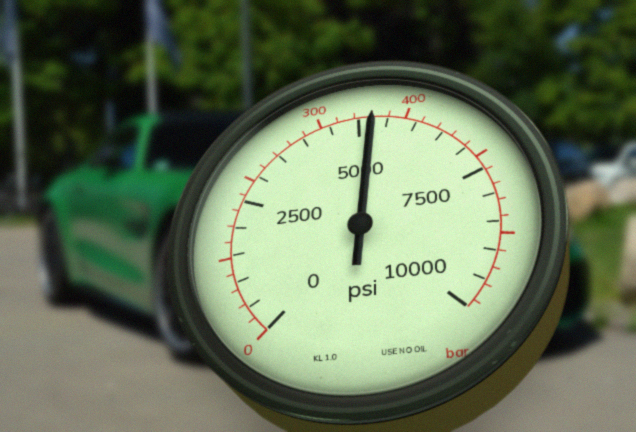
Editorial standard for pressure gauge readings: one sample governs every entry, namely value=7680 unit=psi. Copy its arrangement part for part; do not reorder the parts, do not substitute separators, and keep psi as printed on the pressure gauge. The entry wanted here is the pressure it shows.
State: value=5250 unit=psi
